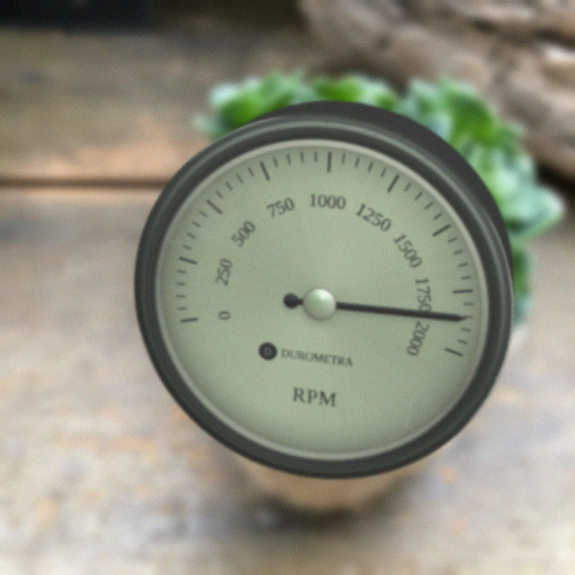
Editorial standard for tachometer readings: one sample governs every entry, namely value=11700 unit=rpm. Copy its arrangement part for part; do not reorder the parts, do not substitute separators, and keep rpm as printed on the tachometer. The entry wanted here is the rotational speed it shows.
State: value=1850 unit=rpm
